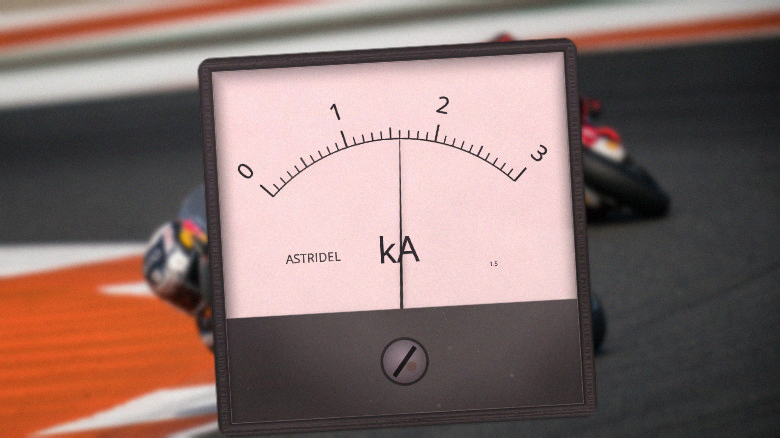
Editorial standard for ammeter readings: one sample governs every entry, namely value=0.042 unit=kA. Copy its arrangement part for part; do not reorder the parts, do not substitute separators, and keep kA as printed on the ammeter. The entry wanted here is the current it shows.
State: value=1.6 unit=kA
